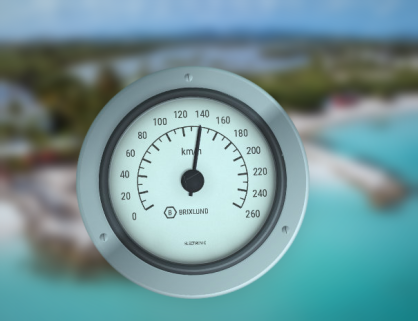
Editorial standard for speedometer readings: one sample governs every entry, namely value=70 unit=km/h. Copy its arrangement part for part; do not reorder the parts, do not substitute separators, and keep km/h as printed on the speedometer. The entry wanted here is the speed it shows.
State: value=140 unit=km/h
